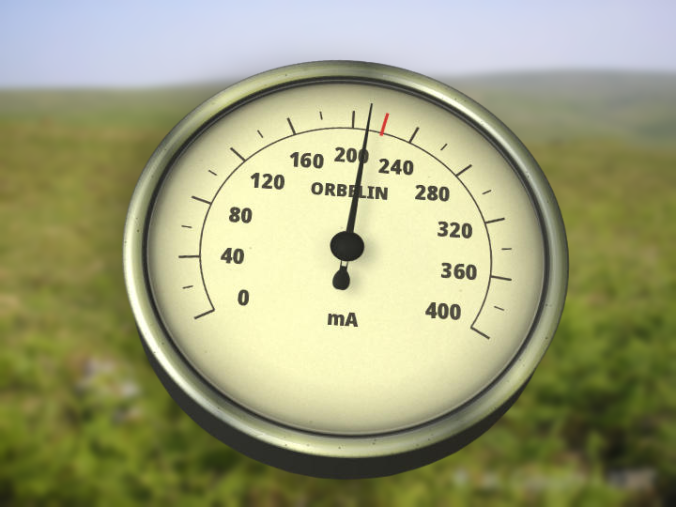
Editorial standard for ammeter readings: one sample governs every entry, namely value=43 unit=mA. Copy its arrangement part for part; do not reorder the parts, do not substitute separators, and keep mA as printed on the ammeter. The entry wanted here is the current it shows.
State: value=210 unit=mA
